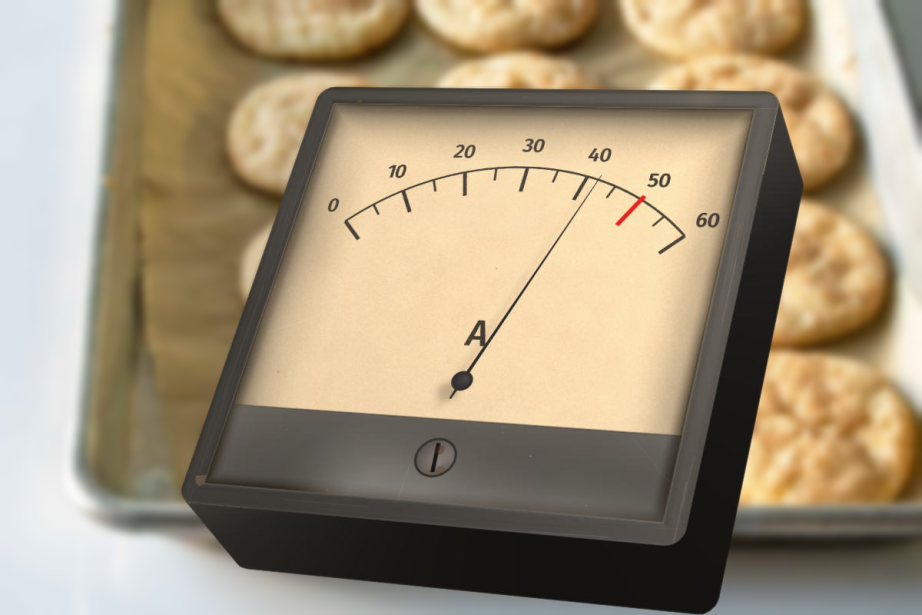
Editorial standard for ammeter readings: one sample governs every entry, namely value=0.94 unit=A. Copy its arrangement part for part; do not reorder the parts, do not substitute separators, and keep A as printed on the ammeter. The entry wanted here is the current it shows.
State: value=42.5 unit=A
